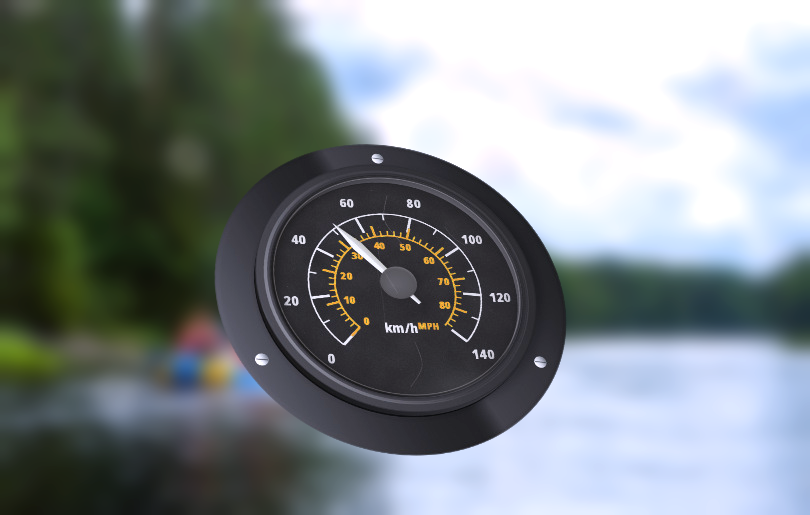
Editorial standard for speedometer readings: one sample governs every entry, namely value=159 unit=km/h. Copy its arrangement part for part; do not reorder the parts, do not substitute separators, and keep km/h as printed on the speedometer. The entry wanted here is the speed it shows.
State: value=50 unit=km/h
